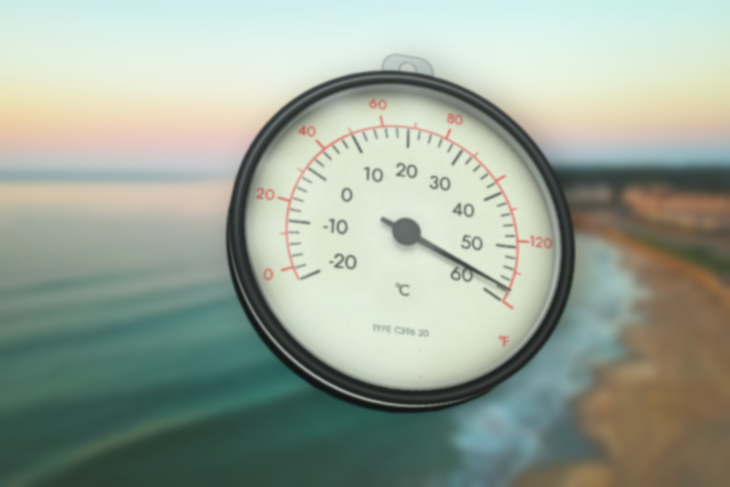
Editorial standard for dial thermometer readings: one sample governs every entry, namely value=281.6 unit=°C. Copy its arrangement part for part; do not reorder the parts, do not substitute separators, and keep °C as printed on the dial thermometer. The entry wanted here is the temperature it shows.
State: value=58 unit=°C
